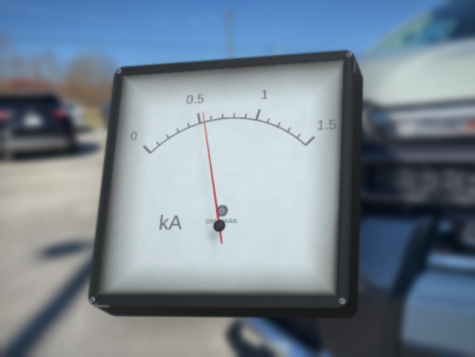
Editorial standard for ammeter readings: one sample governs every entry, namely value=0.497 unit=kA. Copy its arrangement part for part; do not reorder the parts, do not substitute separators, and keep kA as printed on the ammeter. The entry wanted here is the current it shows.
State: value=0.55 unit=kA
